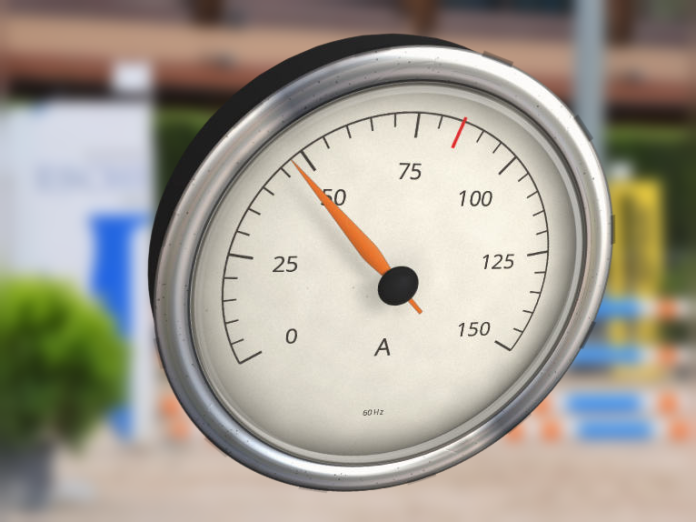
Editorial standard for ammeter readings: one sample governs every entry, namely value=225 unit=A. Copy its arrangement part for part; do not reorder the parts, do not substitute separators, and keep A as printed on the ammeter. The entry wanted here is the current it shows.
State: value=47.5 unit=A
